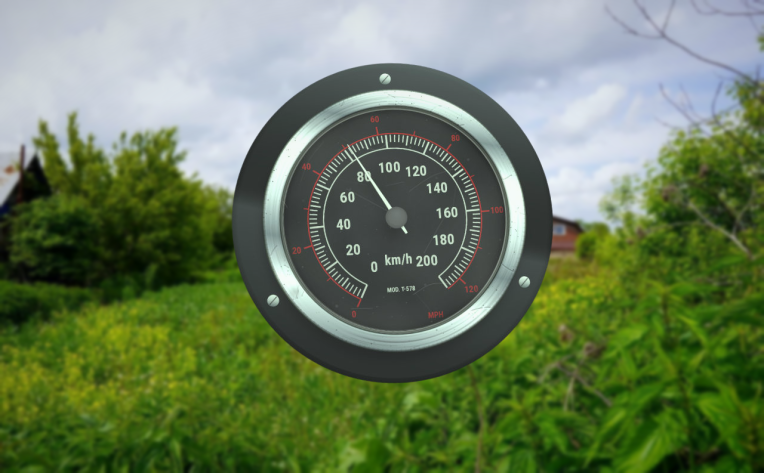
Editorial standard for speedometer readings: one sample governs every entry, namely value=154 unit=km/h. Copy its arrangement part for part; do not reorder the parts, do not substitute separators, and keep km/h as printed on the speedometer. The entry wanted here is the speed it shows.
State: value=82 unit=km/h
